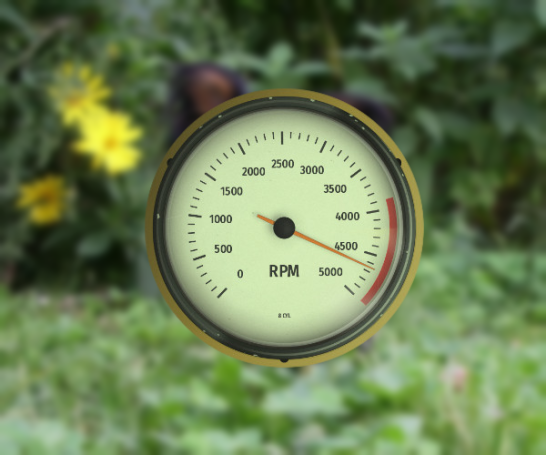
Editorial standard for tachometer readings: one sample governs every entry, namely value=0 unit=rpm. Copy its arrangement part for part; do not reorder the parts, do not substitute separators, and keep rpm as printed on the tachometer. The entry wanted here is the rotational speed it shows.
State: value=4650 unit=rpm
